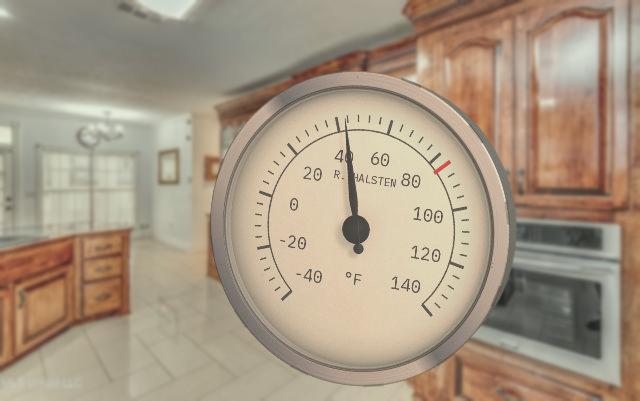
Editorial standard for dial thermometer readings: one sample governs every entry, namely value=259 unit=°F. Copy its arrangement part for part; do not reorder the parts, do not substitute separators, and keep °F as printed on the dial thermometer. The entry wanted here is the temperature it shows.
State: value=44 unit=°F
